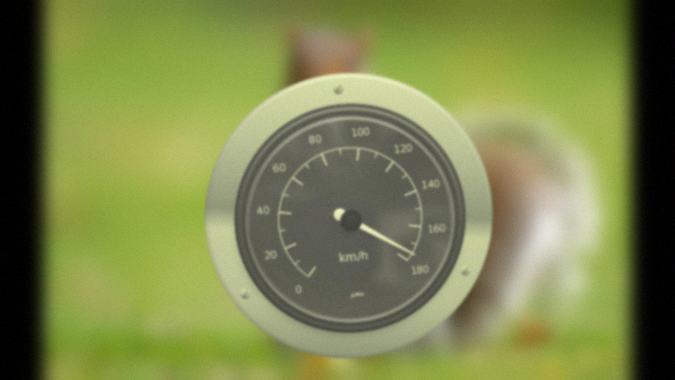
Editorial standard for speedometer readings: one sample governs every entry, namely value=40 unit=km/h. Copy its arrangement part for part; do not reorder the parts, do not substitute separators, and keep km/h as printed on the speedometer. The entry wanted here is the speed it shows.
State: value=175 unit=km/h
